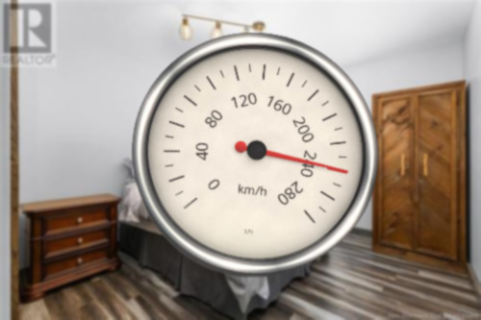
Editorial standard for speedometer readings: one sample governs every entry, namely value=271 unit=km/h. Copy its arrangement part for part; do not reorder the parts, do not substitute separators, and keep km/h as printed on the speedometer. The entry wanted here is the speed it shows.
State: value=240 unit=km/h
